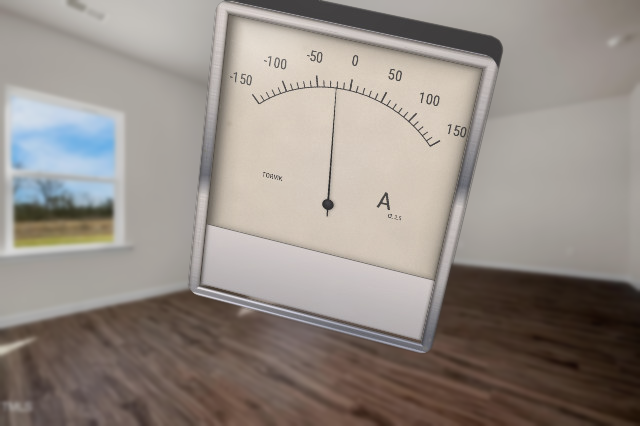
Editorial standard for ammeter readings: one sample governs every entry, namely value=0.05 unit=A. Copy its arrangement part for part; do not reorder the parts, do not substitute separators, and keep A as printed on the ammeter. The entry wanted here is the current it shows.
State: value=-20 unit=A
